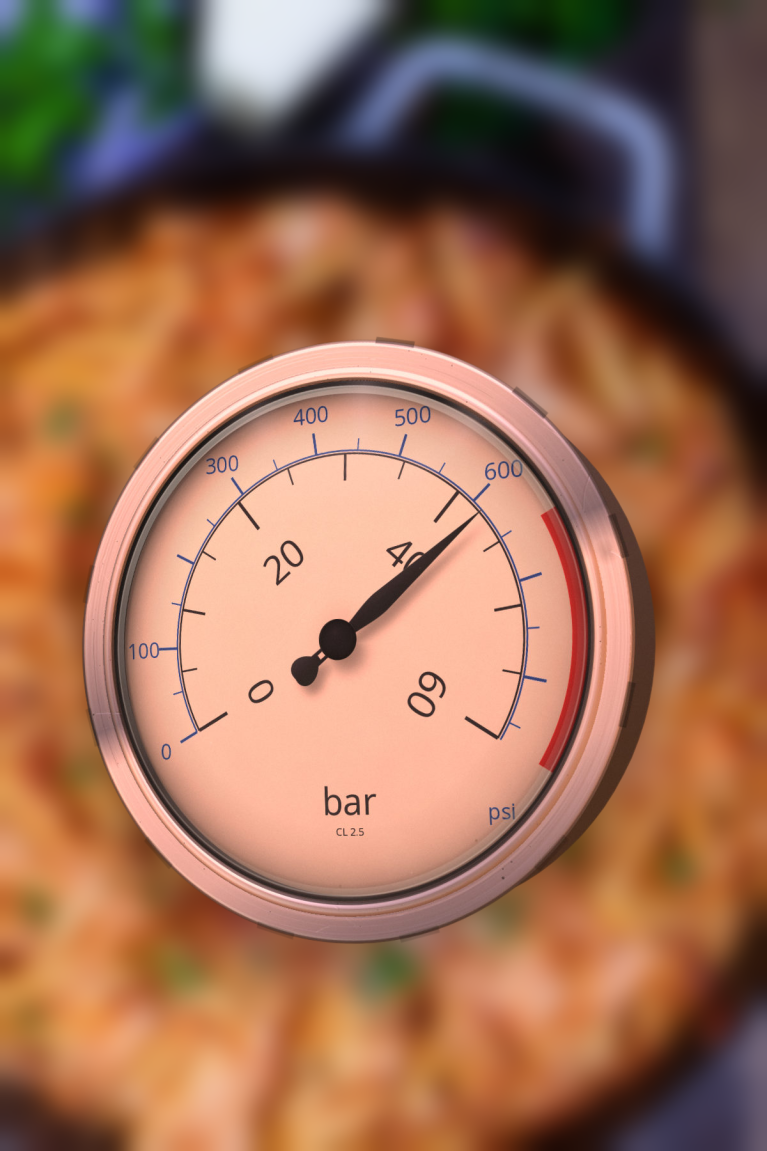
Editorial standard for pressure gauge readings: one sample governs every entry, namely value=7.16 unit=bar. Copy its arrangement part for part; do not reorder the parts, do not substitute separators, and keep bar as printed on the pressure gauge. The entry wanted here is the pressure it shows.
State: value=42.5 unit=bar
